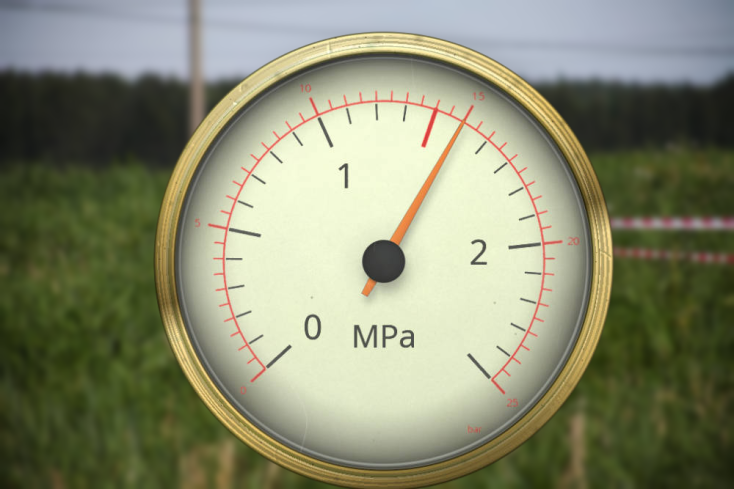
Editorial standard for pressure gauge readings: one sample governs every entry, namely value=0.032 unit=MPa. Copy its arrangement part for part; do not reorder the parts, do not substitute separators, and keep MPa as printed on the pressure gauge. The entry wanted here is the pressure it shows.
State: value=1.5 unit=MPa
